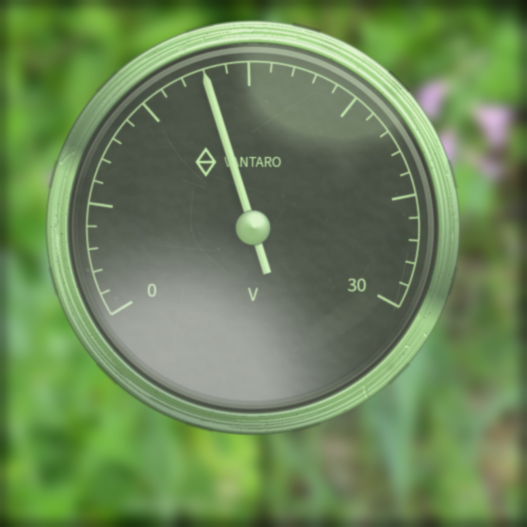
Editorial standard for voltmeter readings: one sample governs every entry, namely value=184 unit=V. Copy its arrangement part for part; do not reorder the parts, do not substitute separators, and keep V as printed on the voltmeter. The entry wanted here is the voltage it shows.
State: value=13 unit=V
